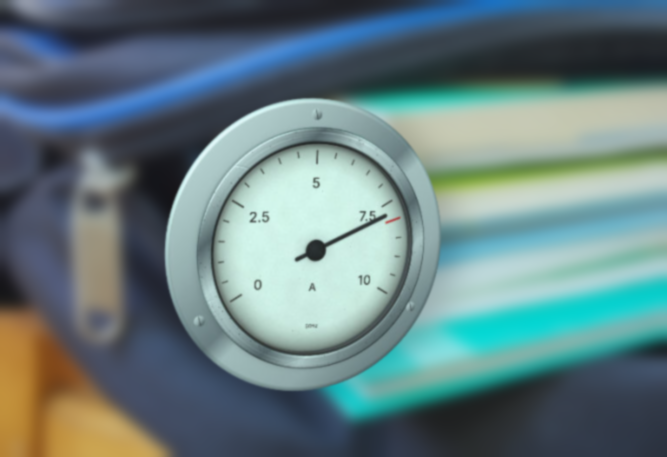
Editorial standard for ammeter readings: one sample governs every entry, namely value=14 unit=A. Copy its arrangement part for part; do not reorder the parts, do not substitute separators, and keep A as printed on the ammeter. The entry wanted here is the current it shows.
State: value=7.75 unit=A
